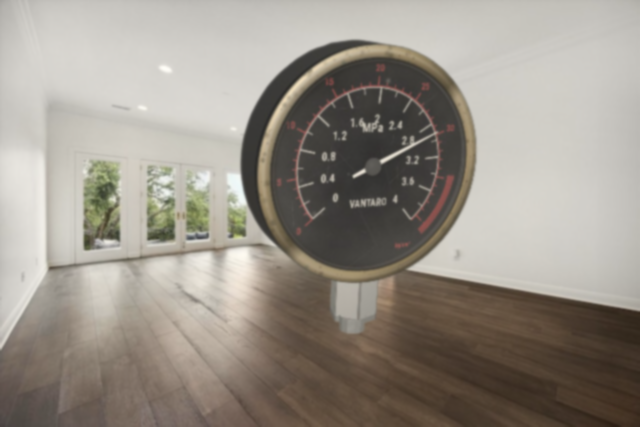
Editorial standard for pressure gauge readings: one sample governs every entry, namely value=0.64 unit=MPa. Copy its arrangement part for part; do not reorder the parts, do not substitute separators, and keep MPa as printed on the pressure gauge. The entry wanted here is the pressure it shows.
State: value=2.9 unit=MPa
